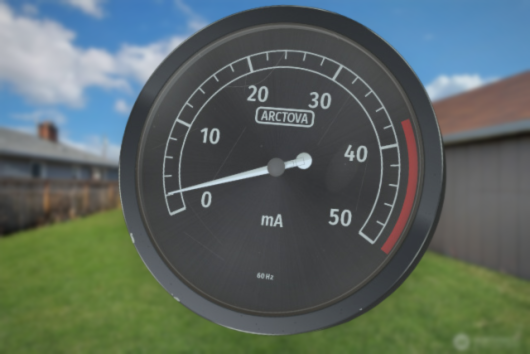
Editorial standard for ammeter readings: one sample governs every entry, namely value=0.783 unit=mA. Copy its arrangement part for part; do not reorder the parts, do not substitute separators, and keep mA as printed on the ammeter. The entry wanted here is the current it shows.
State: value=2 unit=mA
